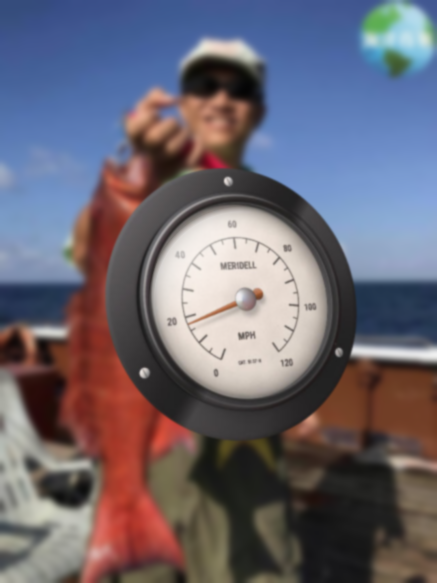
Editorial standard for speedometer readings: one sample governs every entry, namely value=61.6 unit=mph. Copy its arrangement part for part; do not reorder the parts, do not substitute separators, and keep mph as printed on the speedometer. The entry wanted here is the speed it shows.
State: value=17.5 unit=mph
